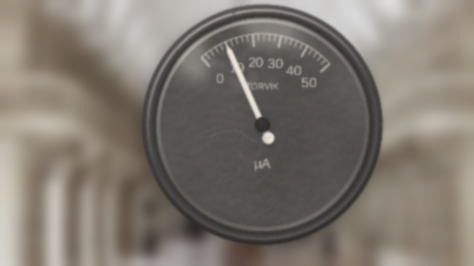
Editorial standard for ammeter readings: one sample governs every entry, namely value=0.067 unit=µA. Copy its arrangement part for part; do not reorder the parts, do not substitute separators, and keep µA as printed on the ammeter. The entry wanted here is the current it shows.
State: value=10 unit=µA
